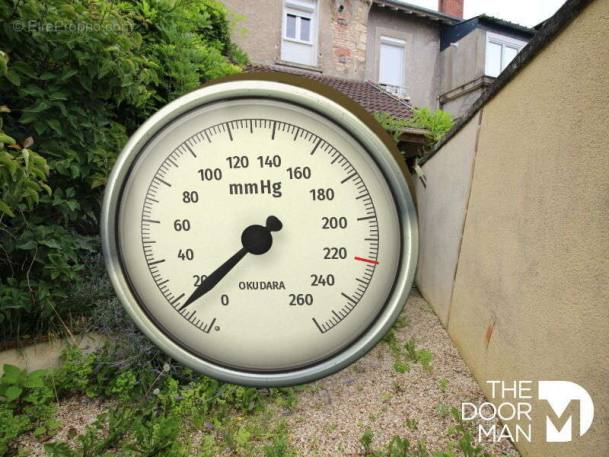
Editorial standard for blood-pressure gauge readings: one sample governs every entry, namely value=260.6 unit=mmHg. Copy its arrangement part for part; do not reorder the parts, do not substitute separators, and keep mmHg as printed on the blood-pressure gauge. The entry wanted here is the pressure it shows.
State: value=16 unit=mmHg
